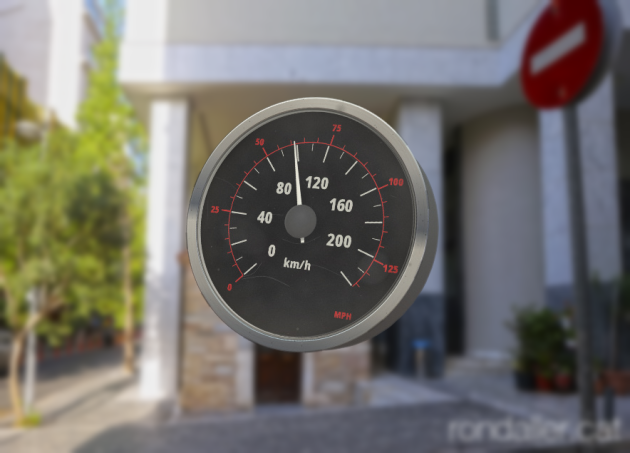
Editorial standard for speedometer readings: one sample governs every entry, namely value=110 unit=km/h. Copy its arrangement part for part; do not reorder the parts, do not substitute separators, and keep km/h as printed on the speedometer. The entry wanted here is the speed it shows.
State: value=100 unit=km/h
